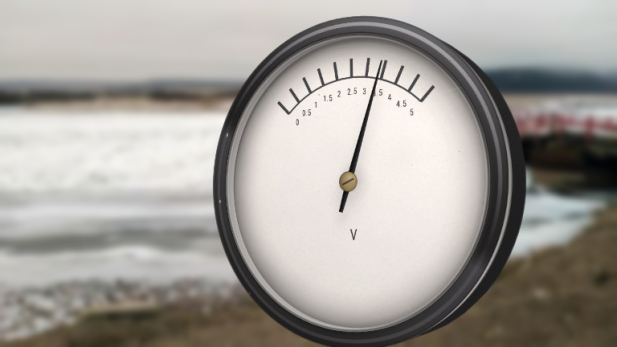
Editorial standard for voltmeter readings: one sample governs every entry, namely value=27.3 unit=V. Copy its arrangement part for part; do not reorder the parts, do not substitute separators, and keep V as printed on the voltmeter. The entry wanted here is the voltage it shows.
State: value=3.5 unit=V
